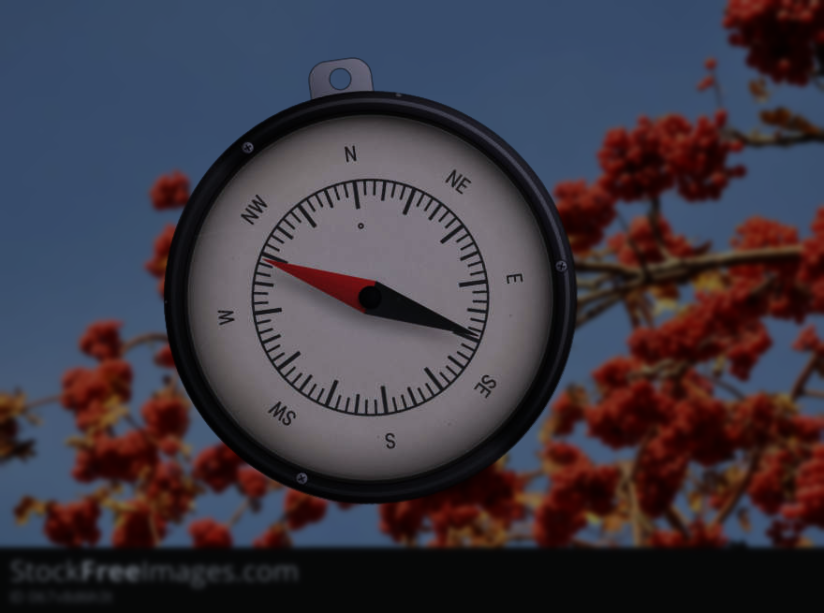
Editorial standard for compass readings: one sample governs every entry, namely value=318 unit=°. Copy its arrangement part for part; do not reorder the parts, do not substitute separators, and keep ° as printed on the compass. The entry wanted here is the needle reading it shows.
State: value=297.5 unit=°
